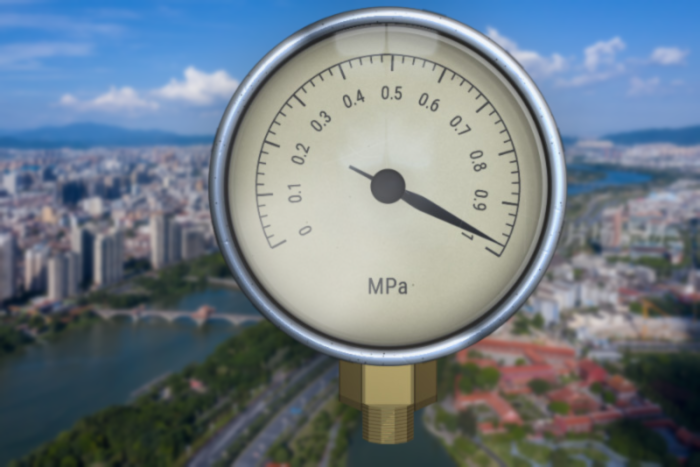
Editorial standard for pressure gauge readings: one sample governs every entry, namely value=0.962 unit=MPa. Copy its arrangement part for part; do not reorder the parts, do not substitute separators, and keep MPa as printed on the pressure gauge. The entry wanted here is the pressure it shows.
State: value=0.98 unit=MPa
